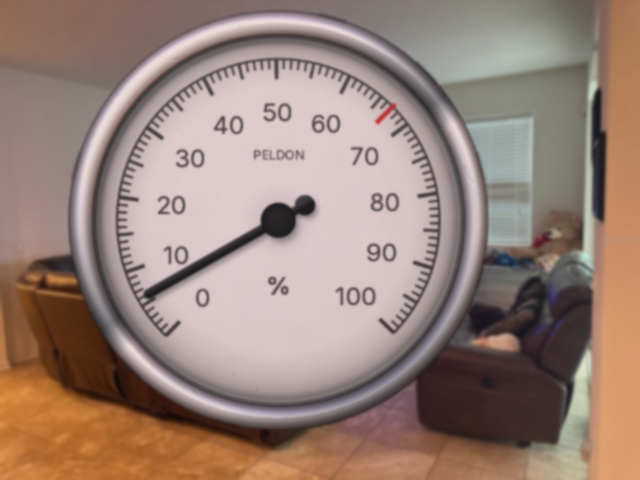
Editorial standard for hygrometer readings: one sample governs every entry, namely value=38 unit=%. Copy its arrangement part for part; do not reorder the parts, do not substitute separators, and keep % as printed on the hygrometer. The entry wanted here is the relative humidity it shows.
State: value=6 unit=%
